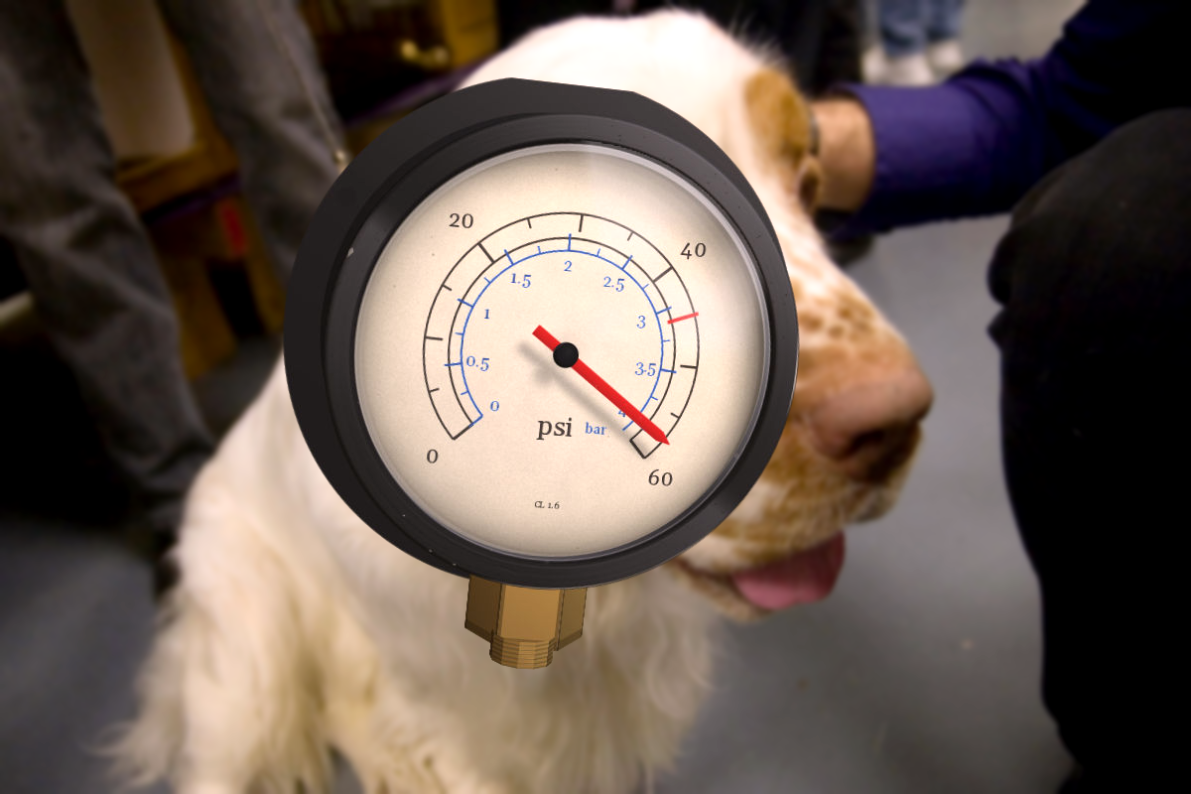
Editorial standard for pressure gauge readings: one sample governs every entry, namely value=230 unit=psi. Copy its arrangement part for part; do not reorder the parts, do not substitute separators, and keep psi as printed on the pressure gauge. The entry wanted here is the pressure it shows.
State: value=57.5 unit=psi
